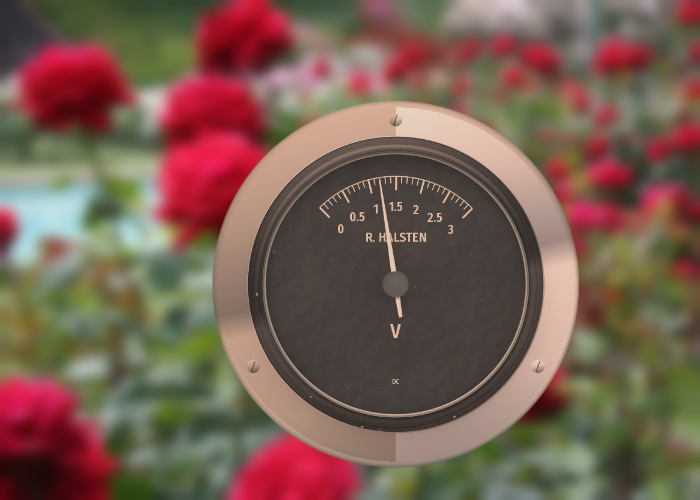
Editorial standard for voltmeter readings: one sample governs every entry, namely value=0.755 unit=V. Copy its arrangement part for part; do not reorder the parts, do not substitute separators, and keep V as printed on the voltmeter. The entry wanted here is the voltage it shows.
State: value=1.2 unit=V
